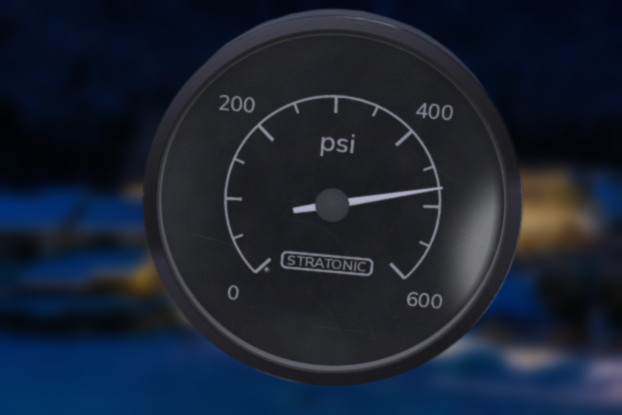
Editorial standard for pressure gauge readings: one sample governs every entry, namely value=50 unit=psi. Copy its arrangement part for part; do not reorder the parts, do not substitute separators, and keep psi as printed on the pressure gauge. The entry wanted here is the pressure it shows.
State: value=475 unit=psi
